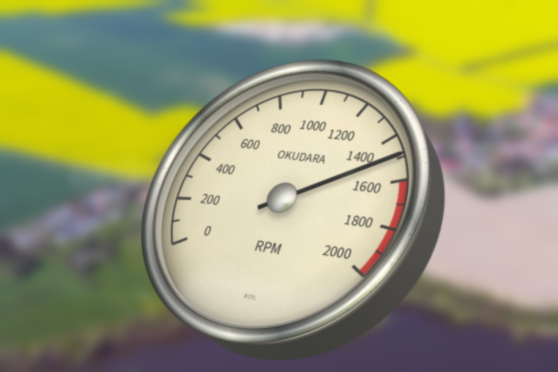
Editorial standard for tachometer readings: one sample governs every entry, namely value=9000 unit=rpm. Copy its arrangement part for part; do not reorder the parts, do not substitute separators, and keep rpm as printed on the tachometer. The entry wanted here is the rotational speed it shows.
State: value=1500 unit=rpm
